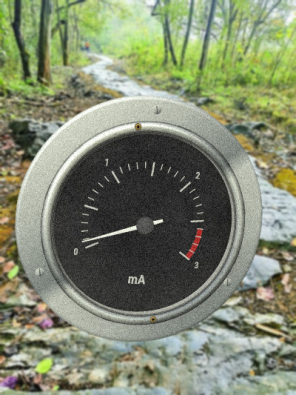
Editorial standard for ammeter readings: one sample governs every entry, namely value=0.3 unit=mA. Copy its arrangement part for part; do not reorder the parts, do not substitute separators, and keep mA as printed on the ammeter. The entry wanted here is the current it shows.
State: value=0.1 unit=mA
